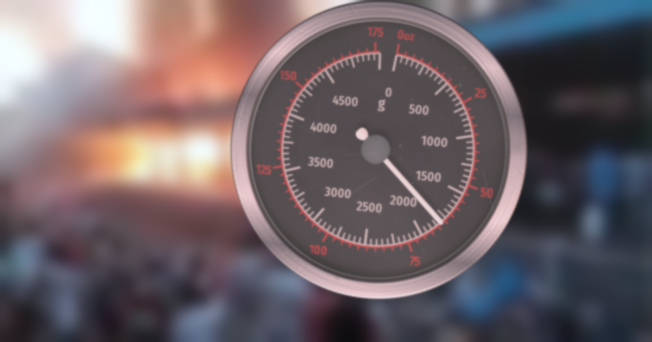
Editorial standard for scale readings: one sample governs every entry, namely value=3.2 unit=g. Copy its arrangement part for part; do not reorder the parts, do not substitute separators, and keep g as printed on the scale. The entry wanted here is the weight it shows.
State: value=1800 unit=g
